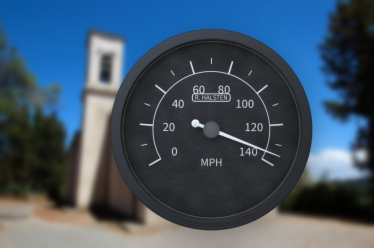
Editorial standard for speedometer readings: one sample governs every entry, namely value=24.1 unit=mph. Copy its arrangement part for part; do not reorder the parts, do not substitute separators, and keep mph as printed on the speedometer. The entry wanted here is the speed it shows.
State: value=135 unit=mph
